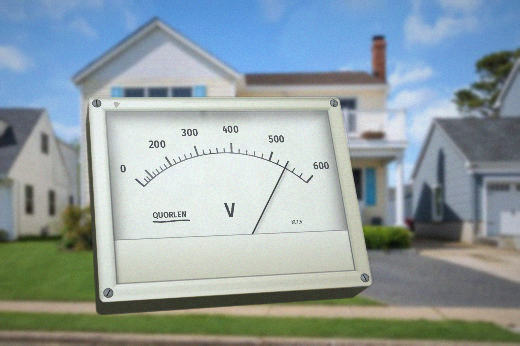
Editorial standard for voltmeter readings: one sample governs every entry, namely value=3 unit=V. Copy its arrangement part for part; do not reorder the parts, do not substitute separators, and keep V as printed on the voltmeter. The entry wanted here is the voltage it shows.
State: value=540 unit=V
